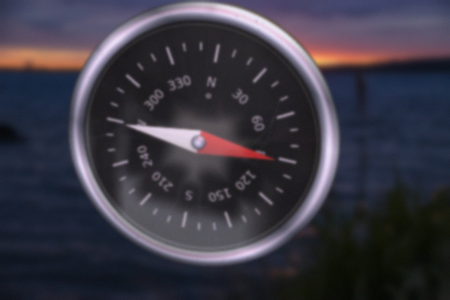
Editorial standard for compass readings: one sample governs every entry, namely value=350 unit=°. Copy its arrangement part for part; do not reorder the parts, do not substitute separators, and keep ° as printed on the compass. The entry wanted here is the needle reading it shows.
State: value=90 unit=°
